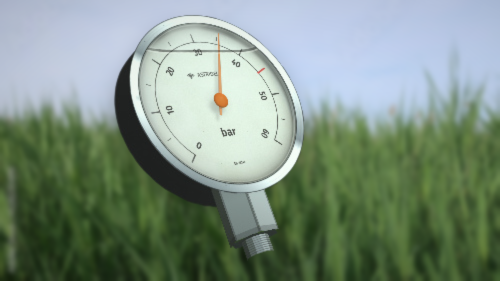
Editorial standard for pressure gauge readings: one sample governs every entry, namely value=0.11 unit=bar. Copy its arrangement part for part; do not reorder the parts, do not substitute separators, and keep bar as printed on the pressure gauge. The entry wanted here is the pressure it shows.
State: value=35 unit=bar
